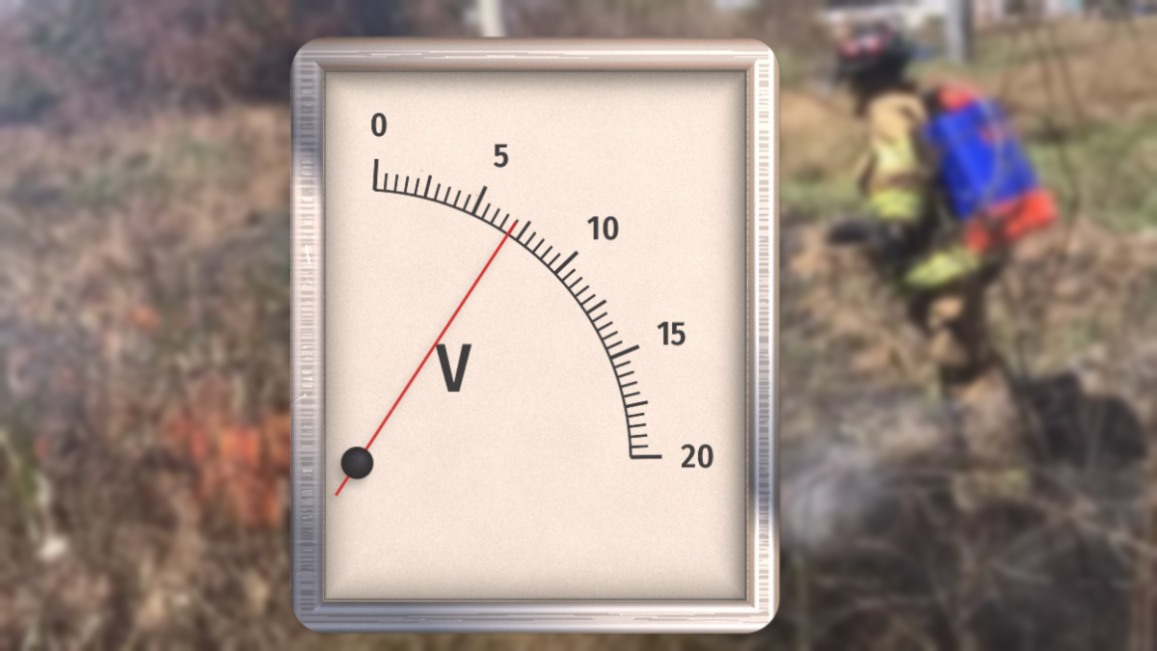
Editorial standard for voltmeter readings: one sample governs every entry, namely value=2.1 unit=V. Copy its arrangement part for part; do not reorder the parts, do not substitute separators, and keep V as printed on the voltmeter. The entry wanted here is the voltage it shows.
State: value=7 unit=V
